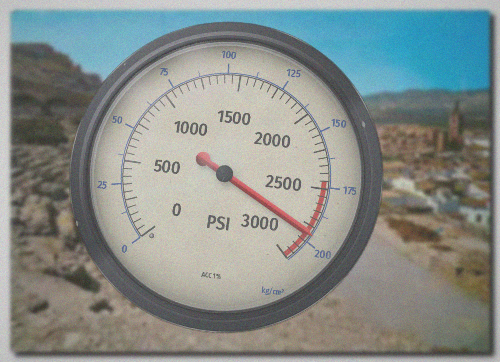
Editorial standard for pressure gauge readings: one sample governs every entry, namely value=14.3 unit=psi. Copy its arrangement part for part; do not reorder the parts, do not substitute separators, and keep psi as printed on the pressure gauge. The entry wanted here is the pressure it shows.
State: value=2800 unit=psi
